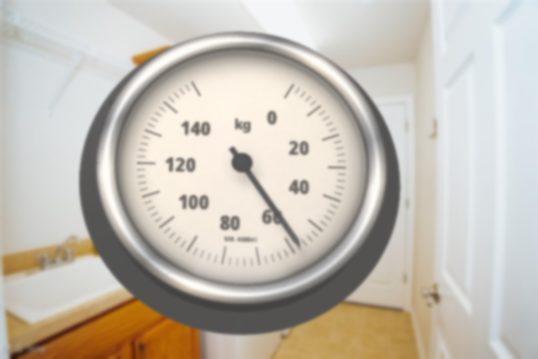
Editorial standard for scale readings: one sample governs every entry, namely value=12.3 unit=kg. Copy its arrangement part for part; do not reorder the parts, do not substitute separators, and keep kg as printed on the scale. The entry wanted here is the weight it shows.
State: value=58 unit=kg
